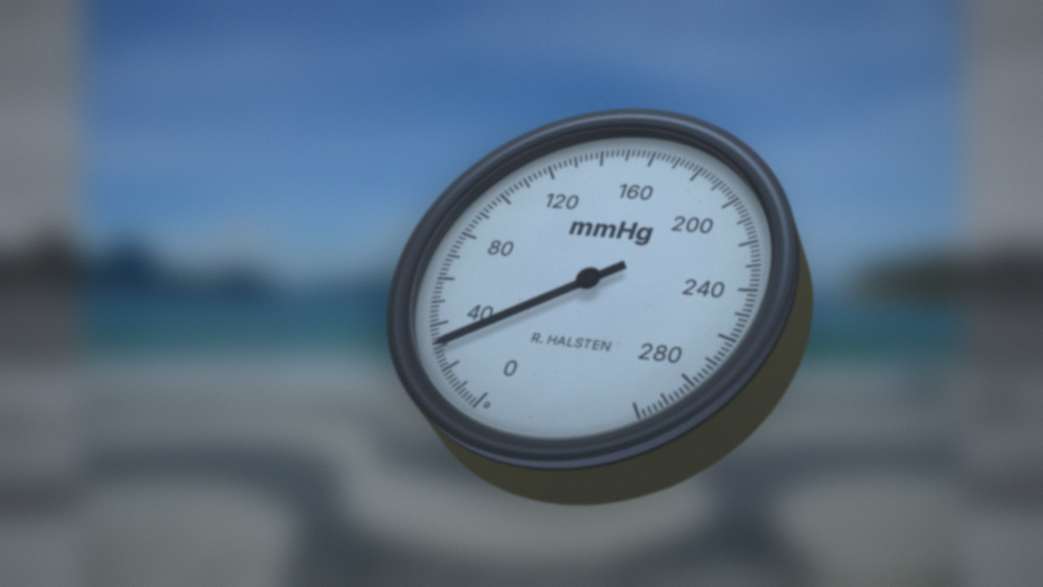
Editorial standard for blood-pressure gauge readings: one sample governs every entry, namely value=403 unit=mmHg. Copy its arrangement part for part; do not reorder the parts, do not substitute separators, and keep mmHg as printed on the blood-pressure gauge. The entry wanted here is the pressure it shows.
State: value=30 unit=mmHg
